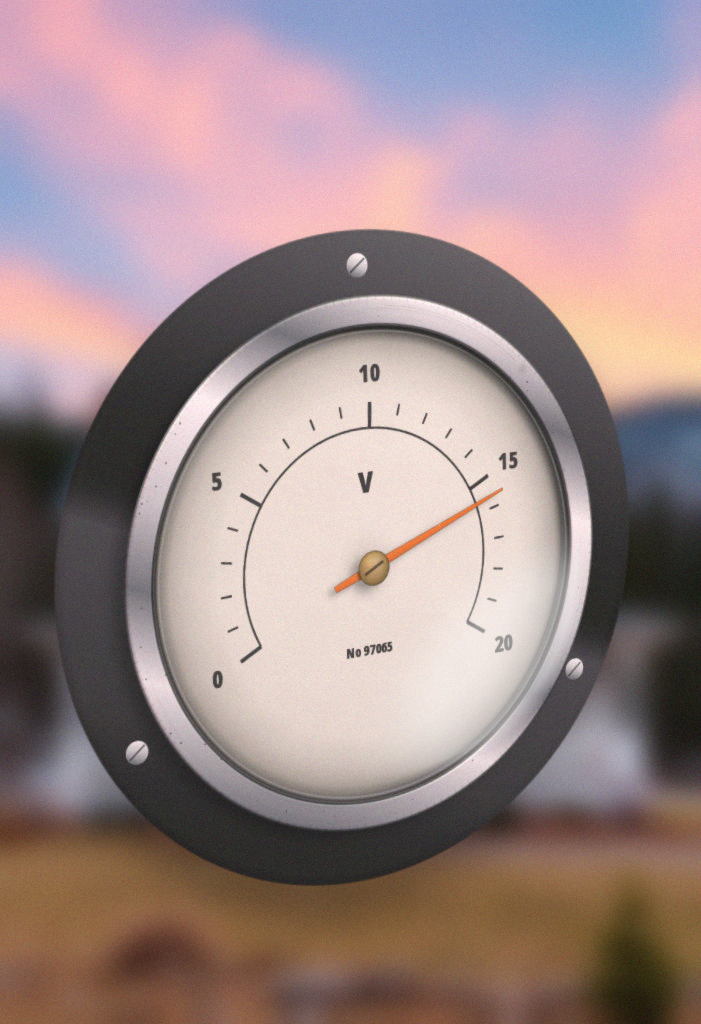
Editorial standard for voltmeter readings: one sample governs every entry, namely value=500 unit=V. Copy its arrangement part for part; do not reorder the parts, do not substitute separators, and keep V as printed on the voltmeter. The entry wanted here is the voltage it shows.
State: value=15.5 unit=V
